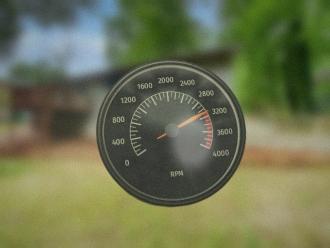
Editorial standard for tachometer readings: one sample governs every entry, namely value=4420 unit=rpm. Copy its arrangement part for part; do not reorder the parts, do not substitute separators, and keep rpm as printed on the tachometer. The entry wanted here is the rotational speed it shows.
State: value=3100 unit=rpm
